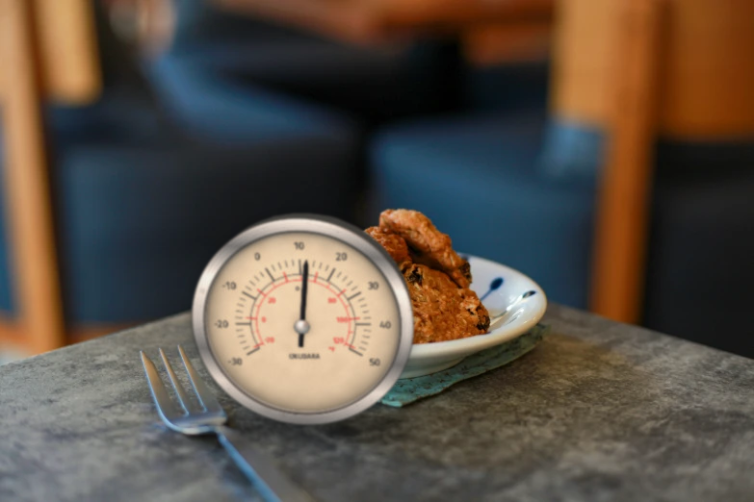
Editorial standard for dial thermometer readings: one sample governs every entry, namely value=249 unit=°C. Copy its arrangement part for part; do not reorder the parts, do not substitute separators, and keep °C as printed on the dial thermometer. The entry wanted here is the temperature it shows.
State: value=12 unit=°C
